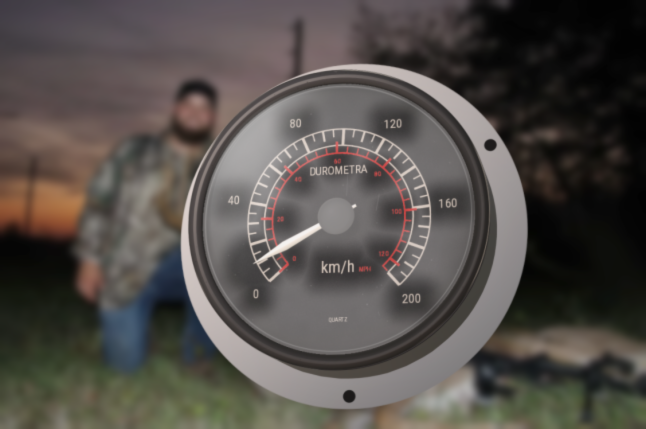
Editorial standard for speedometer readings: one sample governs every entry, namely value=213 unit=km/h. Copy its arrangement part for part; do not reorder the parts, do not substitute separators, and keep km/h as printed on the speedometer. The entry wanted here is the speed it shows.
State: value=10 unit=km/h
